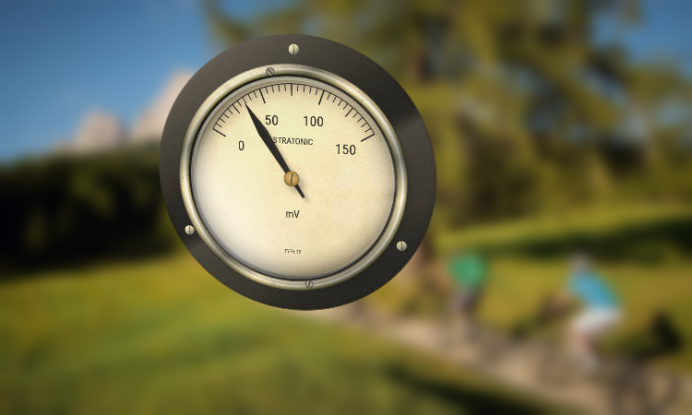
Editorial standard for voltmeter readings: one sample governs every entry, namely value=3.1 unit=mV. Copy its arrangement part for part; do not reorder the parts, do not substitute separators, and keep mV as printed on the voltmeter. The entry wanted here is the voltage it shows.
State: value=35 unit=mV
